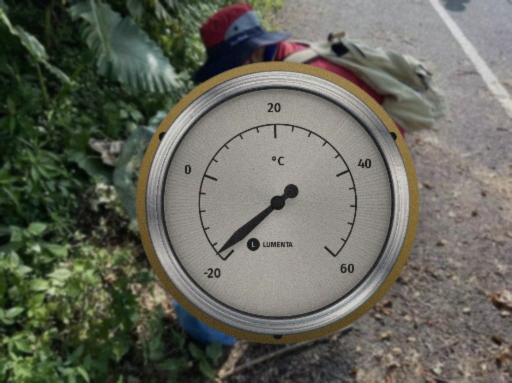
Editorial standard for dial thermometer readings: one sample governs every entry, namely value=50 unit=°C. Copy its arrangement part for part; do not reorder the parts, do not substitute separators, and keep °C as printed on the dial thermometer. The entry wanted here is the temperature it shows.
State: value=-18 unit=°C
